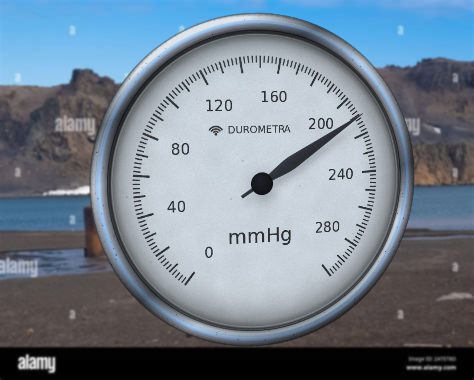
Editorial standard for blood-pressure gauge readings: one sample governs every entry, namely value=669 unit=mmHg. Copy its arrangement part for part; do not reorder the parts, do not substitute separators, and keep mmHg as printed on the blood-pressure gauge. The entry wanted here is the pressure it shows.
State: value=210 unit=mmHg
